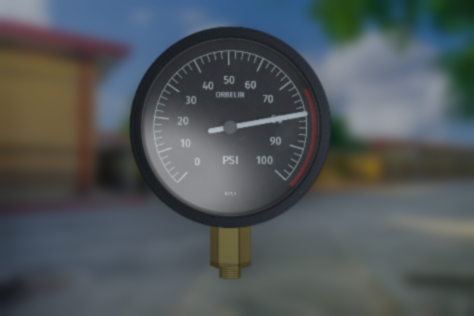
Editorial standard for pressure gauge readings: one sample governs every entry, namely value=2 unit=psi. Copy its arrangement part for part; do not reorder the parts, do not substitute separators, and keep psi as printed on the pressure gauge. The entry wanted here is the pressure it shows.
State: value=80 unit=psi
